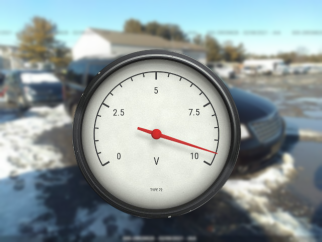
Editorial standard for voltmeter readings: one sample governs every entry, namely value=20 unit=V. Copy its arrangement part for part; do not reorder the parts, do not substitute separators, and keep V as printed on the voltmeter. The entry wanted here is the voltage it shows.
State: value=9.5 unit=V
